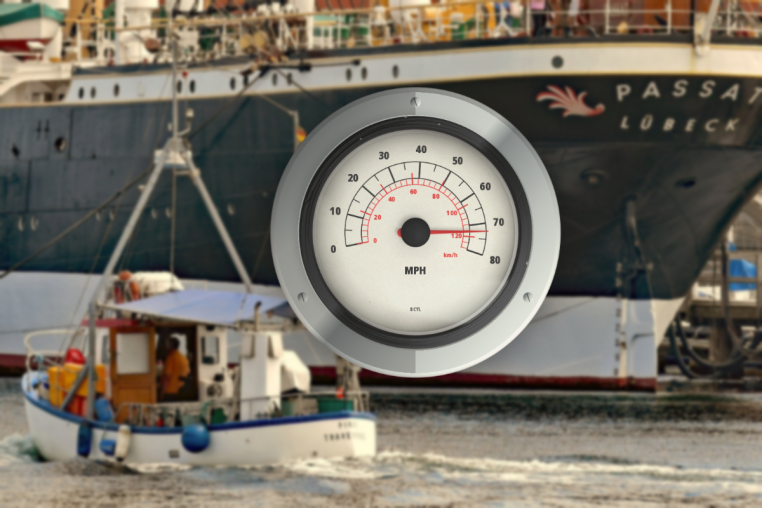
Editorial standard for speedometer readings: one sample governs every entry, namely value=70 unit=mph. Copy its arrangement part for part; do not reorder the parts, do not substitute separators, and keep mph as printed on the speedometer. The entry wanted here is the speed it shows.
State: value=72.5 unit=mph
